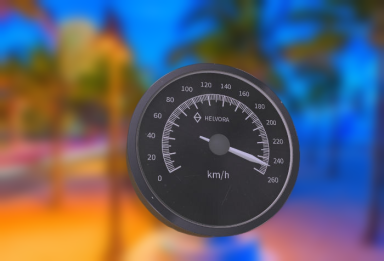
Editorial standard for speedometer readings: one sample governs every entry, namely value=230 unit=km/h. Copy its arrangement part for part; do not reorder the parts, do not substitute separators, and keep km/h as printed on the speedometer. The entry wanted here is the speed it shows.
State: value=250 unit=km/h
